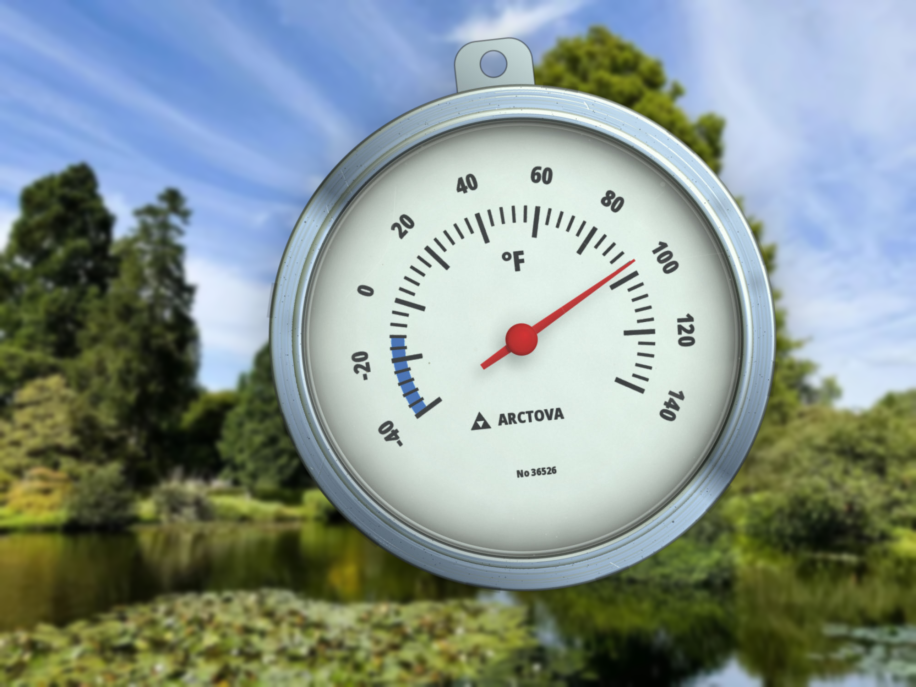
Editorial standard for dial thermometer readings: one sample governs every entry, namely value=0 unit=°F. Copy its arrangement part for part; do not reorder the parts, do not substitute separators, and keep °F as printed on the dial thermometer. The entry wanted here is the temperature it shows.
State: value=96 unit=°F
